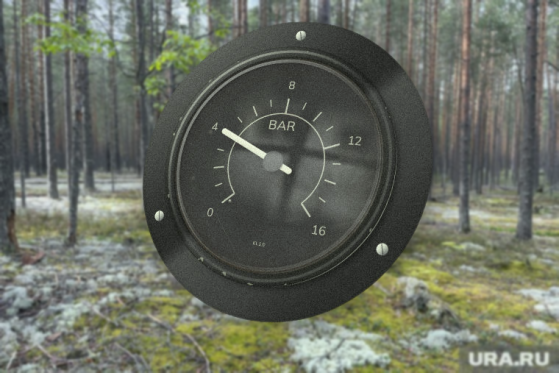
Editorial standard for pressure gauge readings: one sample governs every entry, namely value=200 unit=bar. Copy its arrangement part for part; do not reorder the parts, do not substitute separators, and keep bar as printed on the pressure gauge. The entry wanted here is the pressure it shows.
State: value=4 unit=bar
